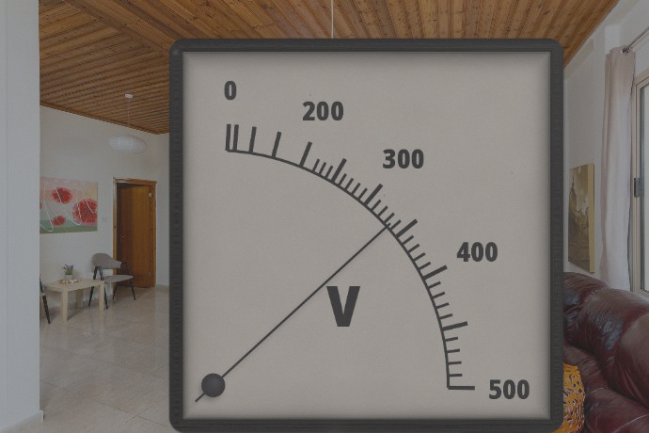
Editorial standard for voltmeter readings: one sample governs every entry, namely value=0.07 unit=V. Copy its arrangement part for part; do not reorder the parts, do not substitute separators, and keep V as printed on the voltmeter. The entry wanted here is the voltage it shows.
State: value=335 unit=V
